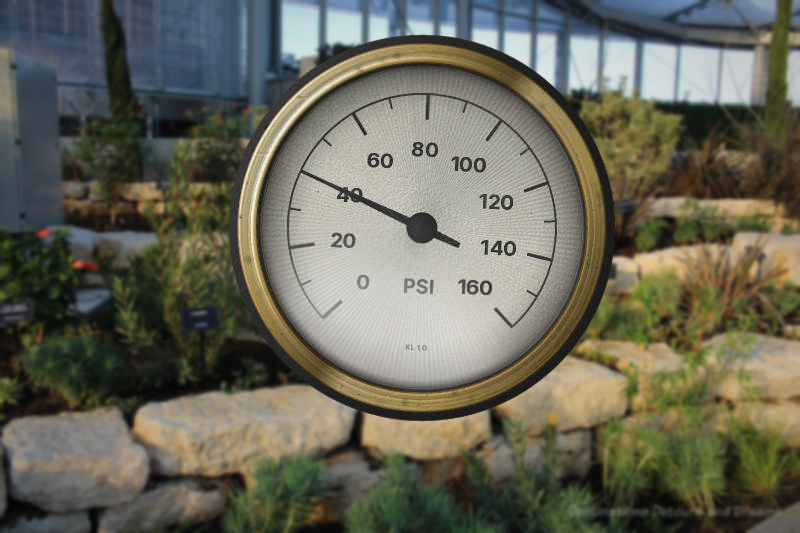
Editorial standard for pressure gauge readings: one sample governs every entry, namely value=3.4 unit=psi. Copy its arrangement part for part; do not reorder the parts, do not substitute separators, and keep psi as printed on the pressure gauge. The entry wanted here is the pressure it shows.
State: value=40 unit=psi
